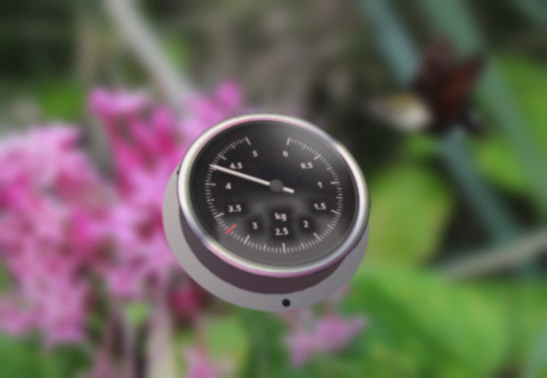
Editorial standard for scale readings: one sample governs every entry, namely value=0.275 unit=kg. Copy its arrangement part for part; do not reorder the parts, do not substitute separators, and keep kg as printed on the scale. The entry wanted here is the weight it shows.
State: value=4.25 unit=kg
